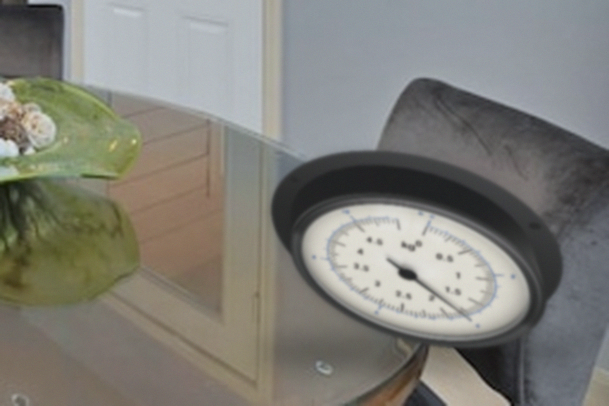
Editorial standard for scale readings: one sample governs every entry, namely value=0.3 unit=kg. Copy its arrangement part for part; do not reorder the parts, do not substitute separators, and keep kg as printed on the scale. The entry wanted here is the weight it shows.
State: value=1.75 unit=kg
